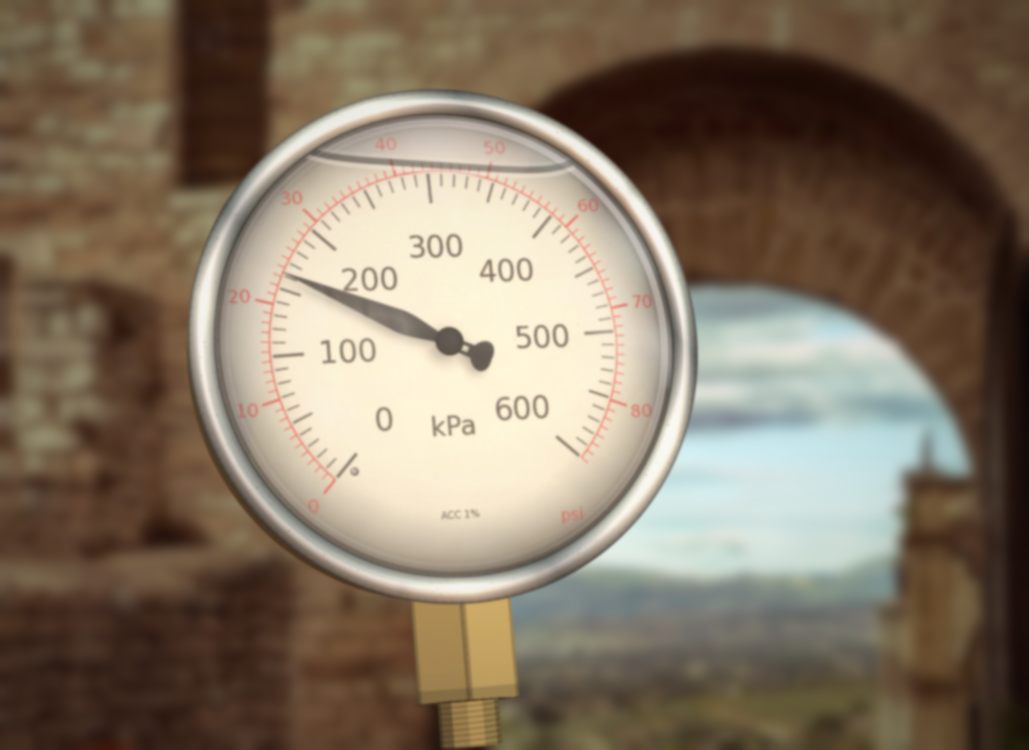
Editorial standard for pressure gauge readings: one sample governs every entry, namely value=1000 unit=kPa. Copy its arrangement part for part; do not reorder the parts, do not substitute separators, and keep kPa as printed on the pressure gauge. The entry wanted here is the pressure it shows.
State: value=160 unit=kPa
